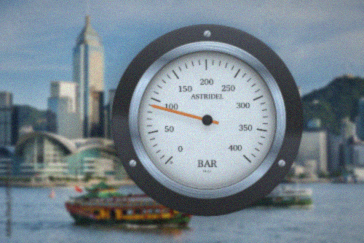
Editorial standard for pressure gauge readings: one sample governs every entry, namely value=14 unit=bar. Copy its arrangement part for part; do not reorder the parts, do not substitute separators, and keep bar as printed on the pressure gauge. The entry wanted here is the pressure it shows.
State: value=90 unit=bar
